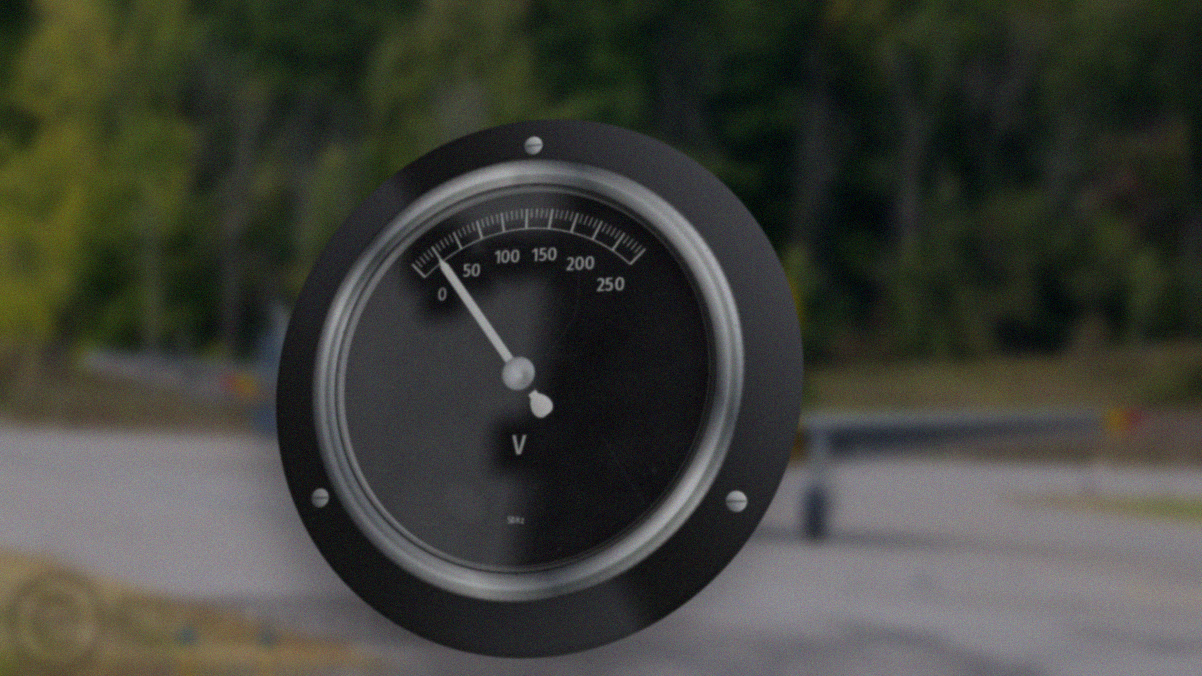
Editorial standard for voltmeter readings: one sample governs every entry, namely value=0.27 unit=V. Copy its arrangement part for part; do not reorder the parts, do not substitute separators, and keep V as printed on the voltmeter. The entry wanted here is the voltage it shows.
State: value=25 unit=V
